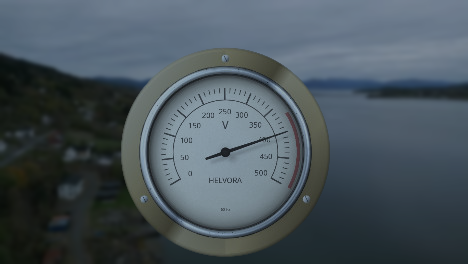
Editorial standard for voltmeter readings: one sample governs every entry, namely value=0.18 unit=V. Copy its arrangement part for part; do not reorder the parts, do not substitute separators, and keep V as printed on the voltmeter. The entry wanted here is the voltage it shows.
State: value=400 unit=V
